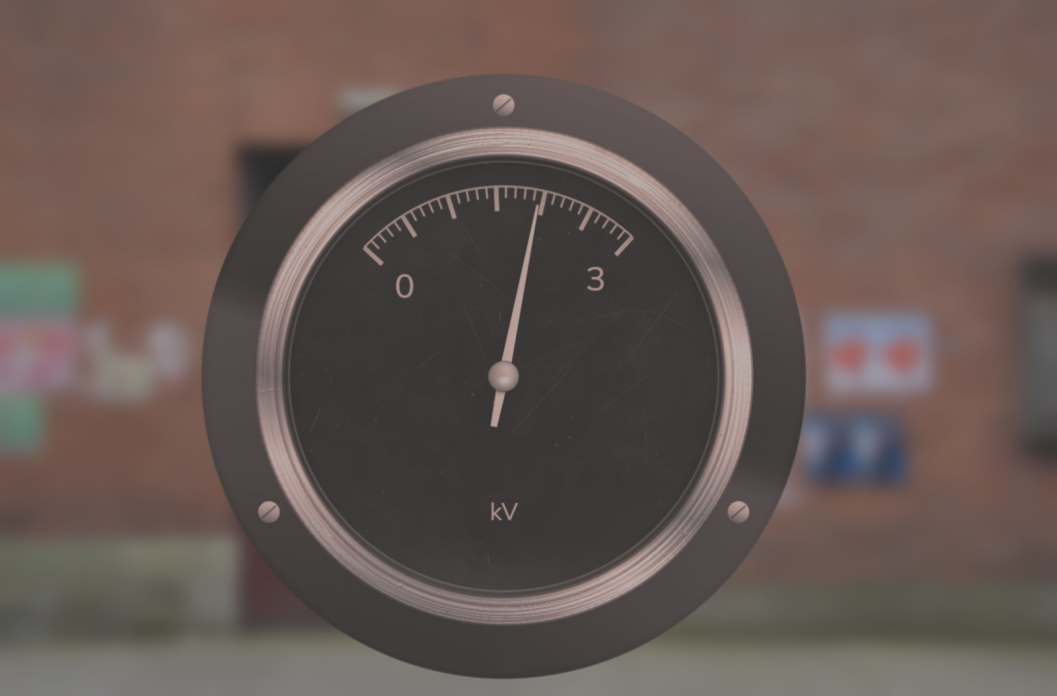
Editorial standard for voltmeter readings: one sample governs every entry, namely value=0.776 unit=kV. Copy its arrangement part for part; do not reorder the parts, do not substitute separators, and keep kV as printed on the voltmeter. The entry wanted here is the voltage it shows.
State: value=1.95 unit=kV
